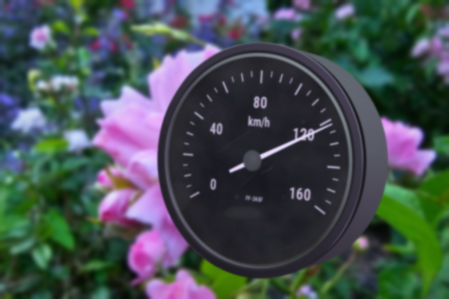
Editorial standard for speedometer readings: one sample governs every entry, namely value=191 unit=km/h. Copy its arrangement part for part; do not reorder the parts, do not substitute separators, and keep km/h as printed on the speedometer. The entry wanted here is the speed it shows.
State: value=122.5 unit=km/h
